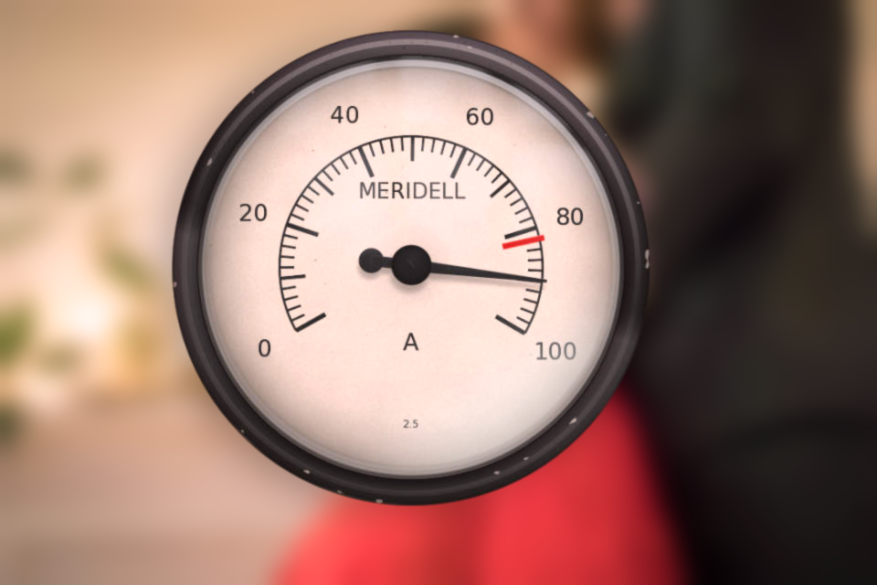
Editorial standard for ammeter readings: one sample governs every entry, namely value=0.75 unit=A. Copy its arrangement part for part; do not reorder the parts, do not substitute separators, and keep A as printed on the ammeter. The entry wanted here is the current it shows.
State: value=90 unit=A
